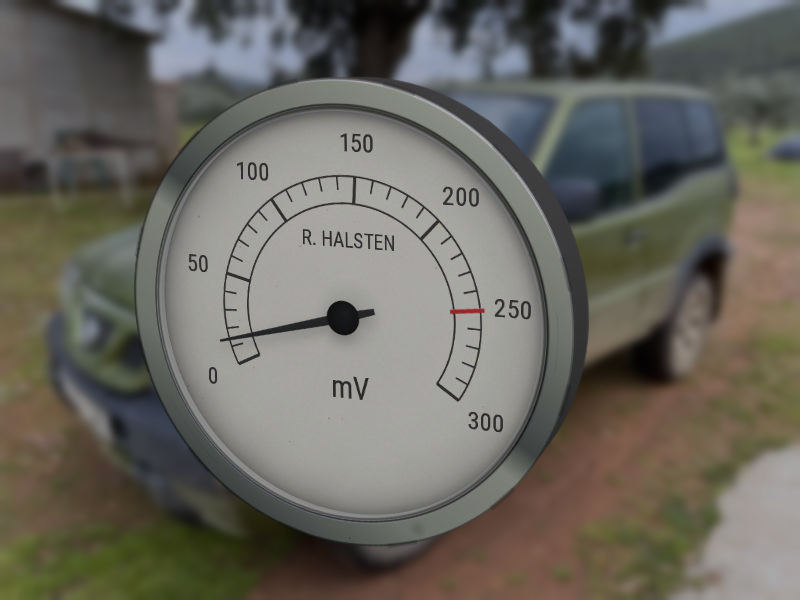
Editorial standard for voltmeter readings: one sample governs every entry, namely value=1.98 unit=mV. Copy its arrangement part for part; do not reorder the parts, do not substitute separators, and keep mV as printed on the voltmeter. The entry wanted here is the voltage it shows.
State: value=15 unit=mV
